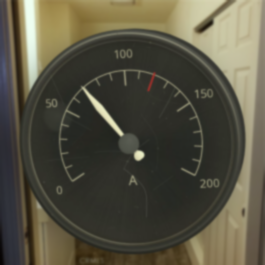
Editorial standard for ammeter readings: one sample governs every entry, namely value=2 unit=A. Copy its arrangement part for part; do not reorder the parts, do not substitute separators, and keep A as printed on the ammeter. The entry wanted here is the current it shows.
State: value=70 unit=A
